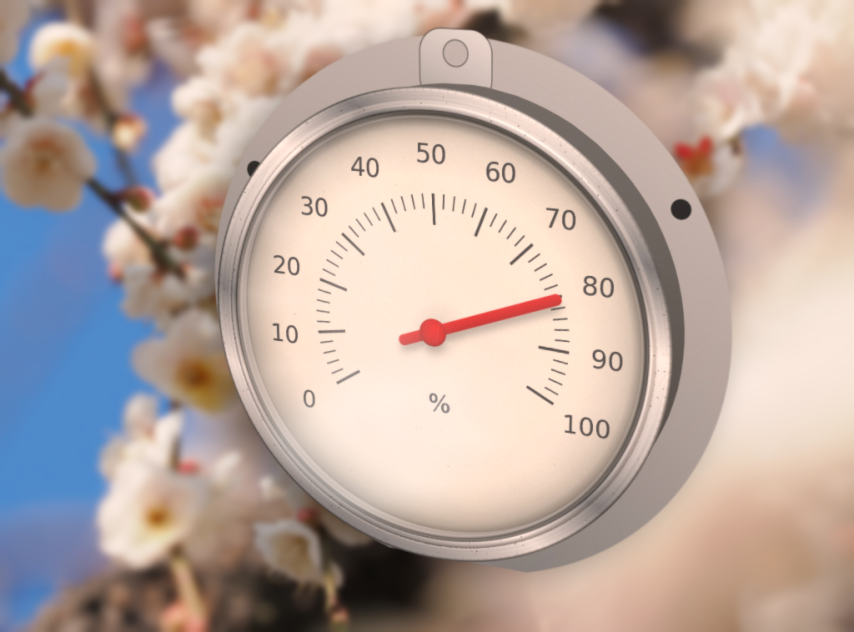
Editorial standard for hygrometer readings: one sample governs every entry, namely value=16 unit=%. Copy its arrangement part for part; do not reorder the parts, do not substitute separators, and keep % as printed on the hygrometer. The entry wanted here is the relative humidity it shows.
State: value=80 unit=%
